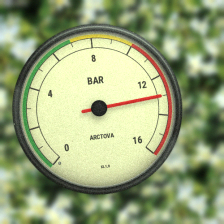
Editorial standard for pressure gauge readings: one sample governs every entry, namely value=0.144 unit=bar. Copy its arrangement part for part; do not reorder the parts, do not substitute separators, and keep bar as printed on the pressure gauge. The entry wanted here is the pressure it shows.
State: value=13 unit=bar
